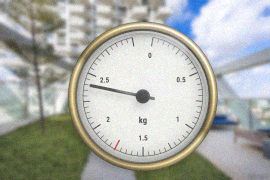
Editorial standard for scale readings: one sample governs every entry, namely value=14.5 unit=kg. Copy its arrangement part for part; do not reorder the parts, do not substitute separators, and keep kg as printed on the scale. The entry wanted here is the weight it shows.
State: value=2.4 unit=kg
